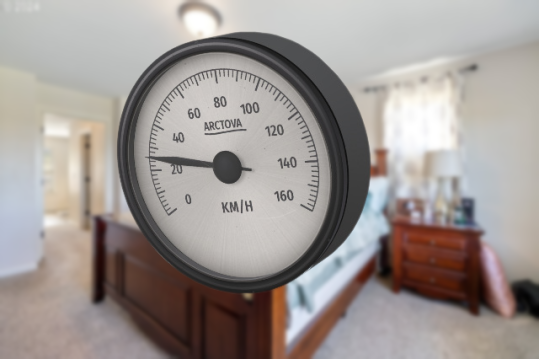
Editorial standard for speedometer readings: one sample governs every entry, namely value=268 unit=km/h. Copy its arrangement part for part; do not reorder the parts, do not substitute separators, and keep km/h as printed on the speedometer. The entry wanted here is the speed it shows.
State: value=26 unit=km/h
